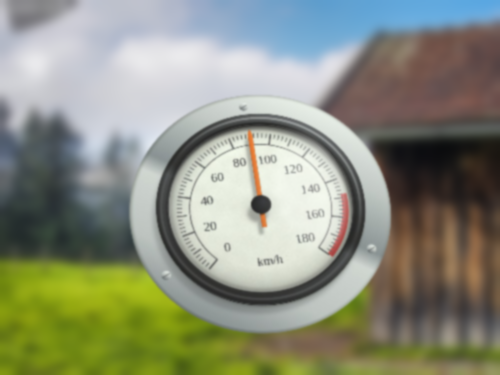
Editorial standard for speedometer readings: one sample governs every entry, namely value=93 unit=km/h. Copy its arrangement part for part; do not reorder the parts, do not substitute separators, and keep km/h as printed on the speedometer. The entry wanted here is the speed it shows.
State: value=90 unit=km/h
